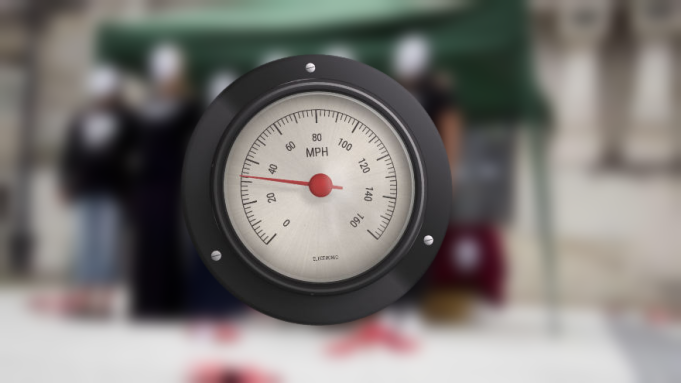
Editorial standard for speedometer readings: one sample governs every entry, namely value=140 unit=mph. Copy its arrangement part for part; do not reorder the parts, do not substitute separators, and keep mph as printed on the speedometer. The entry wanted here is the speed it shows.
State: value=32 unit=mph
